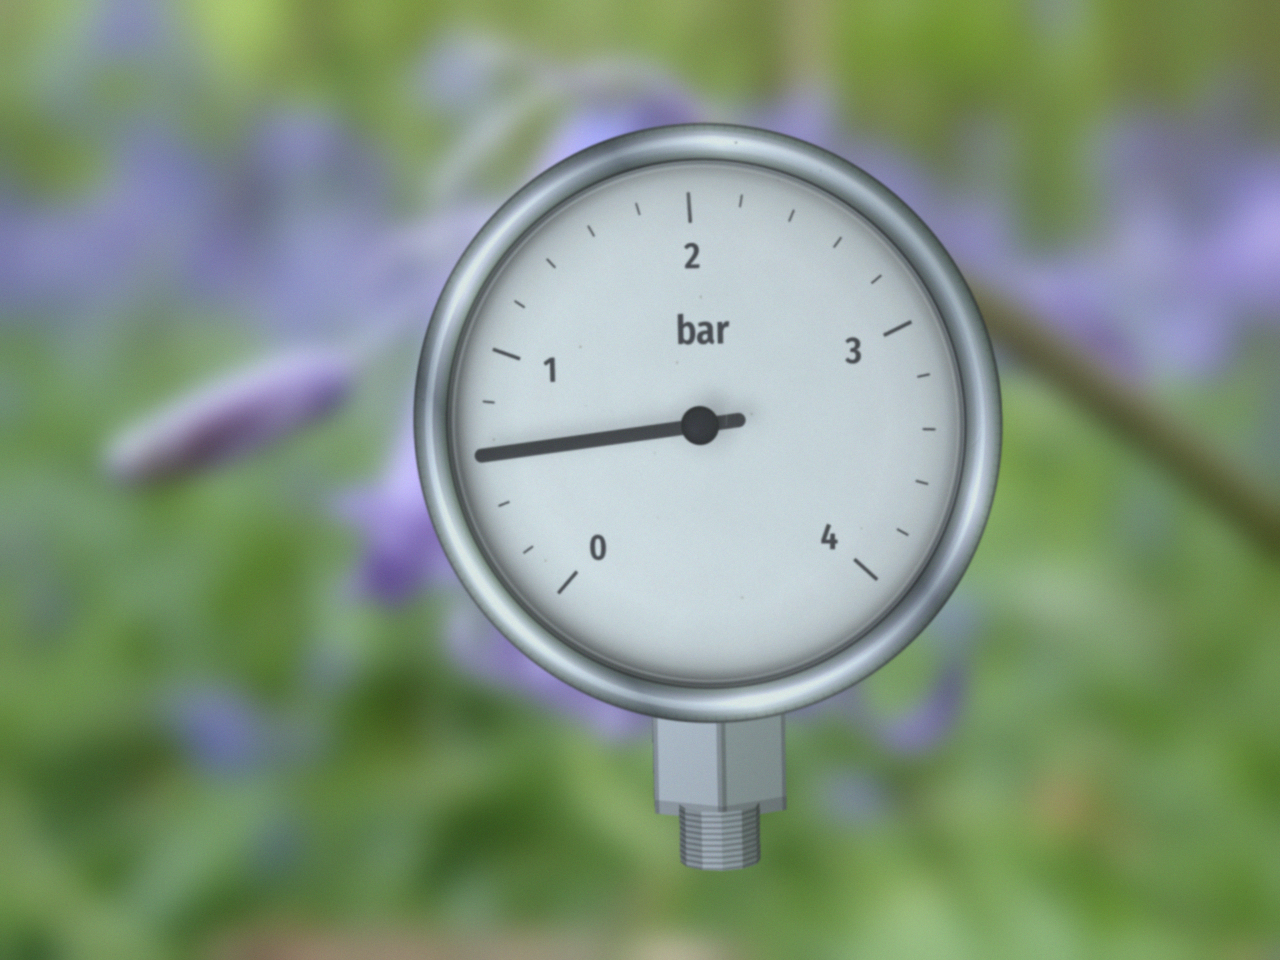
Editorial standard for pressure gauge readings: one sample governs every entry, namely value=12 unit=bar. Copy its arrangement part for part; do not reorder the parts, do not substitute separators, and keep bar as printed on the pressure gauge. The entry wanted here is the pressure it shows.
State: value=0.6 unit=bar
